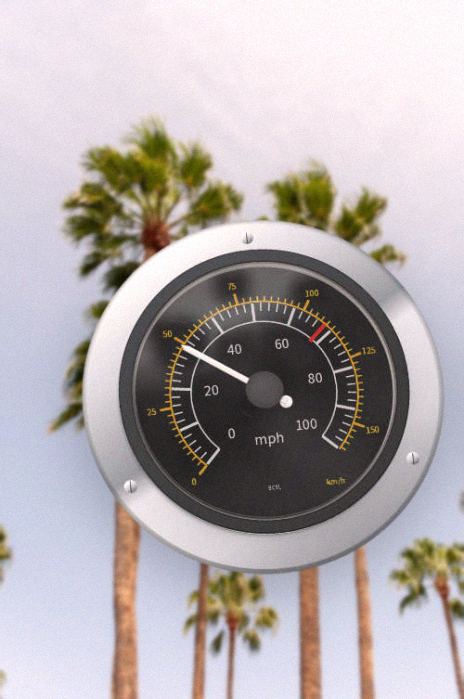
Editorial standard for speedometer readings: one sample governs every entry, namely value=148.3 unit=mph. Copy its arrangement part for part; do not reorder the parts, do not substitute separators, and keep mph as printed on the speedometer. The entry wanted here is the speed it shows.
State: value=30 unit=mph
